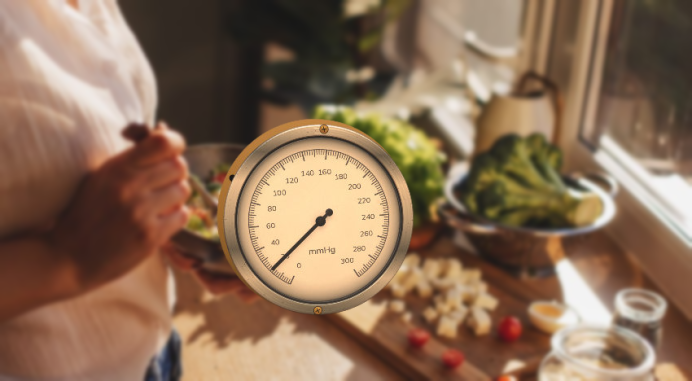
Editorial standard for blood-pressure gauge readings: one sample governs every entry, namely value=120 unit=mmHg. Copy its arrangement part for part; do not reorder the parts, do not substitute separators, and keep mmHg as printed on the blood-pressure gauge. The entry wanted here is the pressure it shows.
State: value=20 unit=mmHg
